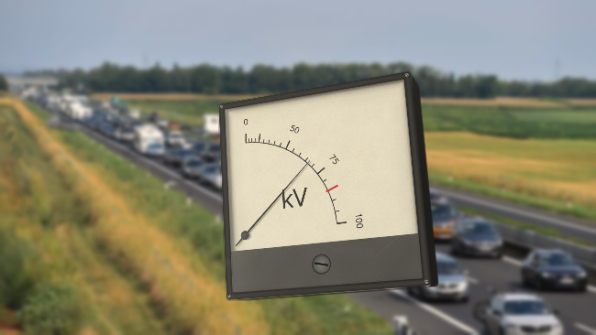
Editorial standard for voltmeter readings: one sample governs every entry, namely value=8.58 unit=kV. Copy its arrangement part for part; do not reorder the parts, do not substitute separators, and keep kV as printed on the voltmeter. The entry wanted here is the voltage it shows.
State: value=67.5 unit=kV
